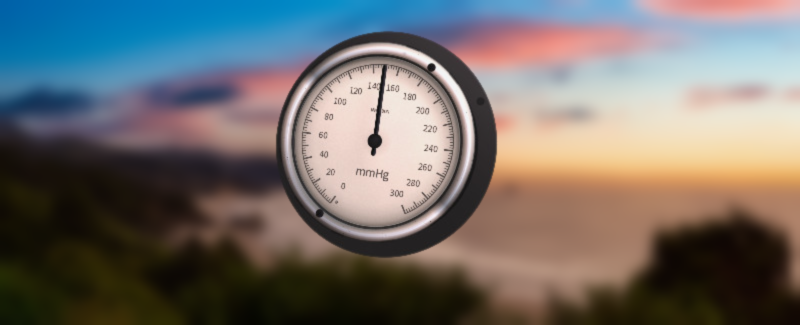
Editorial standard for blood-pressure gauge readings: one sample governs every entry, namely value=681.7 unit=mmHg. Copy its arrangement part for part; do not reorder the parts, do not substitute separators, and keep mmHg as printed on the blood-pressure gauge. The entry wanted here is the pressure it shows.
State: value=150 unit=mmHg
